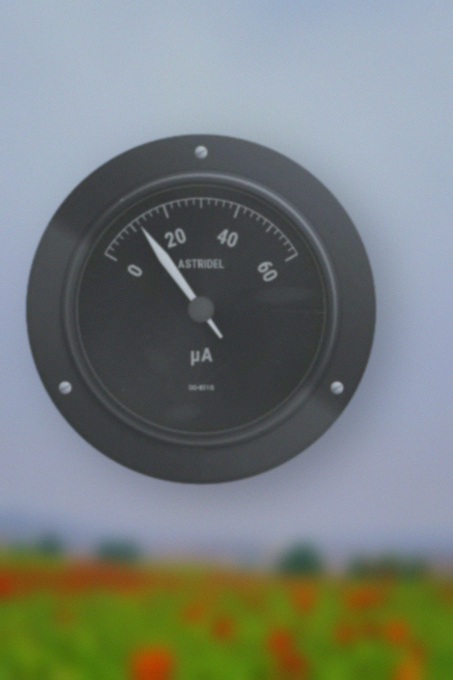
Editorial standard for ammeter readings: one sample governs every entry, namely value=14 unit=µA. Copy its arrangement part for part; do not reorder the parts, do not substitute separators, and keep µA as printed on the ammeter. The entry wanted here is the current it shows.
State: value=12 unit=µA
